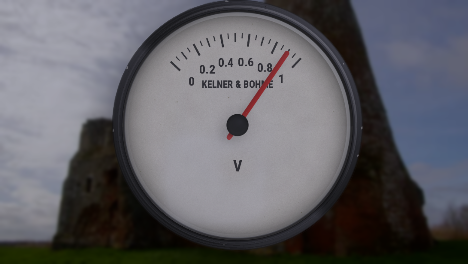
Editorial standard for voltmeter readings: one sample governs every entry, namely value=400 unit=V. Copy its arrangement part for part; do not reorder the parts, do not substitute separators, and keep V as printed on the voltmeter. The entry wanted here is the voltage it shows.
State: value=0.9 unit=V
